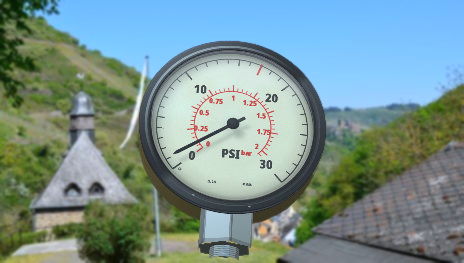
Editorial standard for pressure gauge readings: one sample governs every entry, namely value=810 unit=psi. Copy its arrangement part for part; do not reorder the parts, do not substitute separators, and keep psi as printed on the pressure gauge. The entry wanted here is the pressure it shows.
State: value=1 unit=psi
